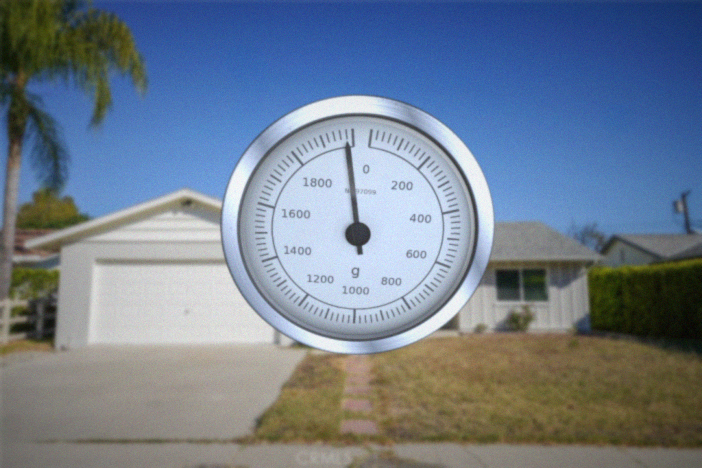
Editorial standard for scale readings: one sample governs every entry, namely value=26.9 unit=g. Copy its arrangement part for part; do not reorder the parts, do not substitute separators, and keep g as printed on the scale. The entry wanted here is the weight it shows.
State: value=1980 unit=g
